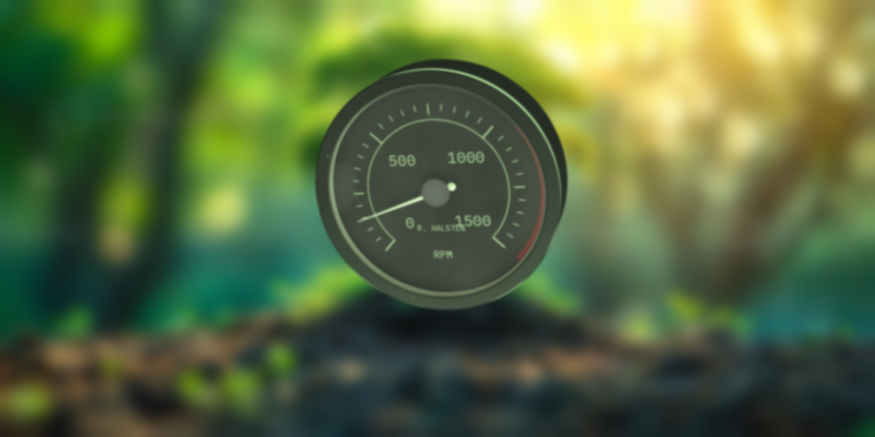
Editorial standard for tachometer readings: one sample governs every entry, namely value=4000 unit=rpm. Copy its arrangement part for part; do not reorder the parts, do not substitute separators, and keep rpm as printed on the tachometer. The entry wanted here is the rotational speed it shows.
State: value=150 unit=rpm
